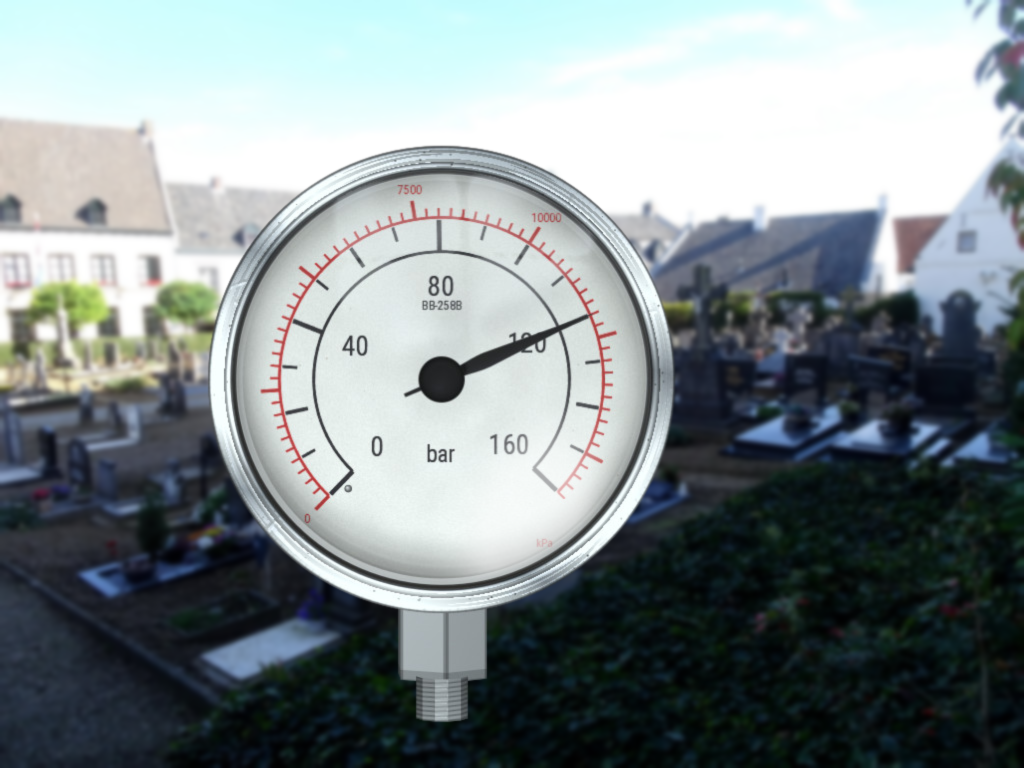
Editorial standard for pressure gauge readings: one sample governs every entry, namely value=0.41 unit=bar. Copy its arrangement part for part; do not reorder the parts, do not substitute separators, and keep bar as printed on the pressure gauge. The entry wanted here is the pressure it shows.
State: value=120 unit=bar
